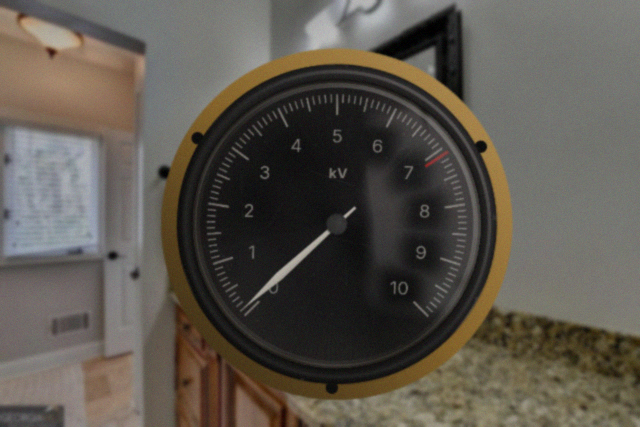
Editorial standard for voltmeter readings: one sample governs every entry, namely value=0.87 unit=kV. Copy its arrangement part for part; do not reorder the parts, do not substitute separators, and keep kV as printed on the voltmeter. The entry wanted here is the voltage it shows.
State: value=0.1 unit=kV
